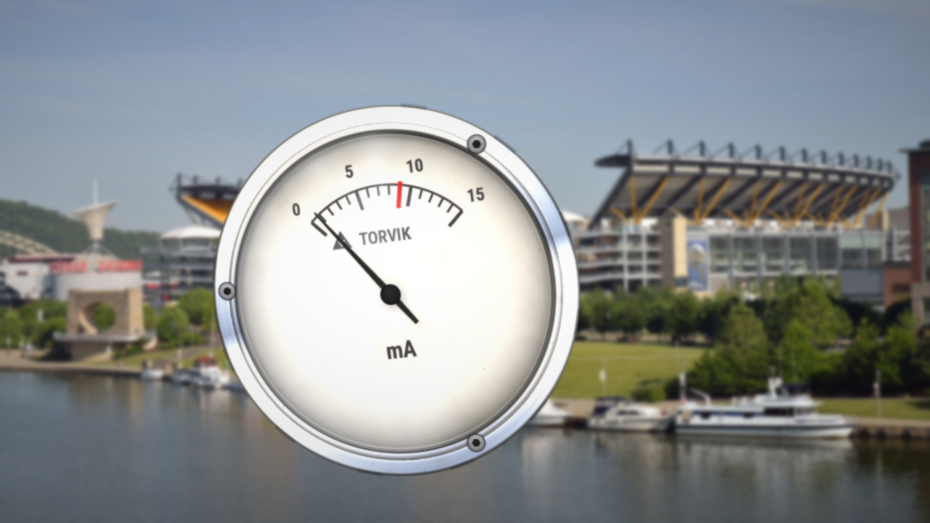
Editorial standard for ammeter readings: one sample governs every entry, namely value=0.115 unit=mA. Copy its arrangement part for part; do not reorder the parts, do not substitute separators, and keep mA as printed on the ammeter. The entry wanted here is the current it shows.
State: value=1 unit=mA
